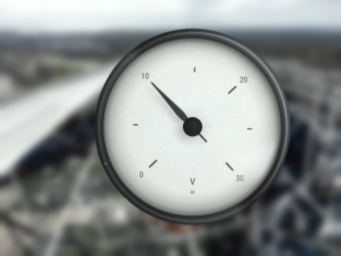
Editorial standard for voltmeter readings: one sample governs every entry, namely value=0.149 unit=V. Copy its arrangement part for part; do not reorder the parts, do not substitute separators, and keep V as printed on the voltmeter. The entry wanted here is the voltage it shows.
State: value=10 unit=V
